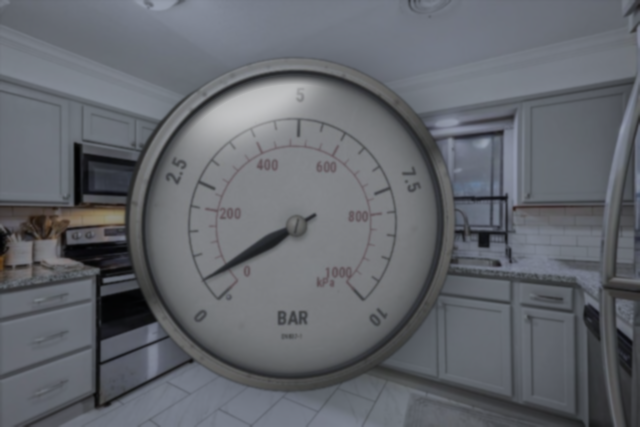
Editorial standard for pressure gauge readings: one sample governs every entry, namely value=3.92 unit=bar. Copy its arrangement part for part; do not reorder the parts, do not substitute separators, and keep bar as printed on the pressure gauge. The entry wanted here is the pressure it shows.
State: value=0.5 unit=bar
